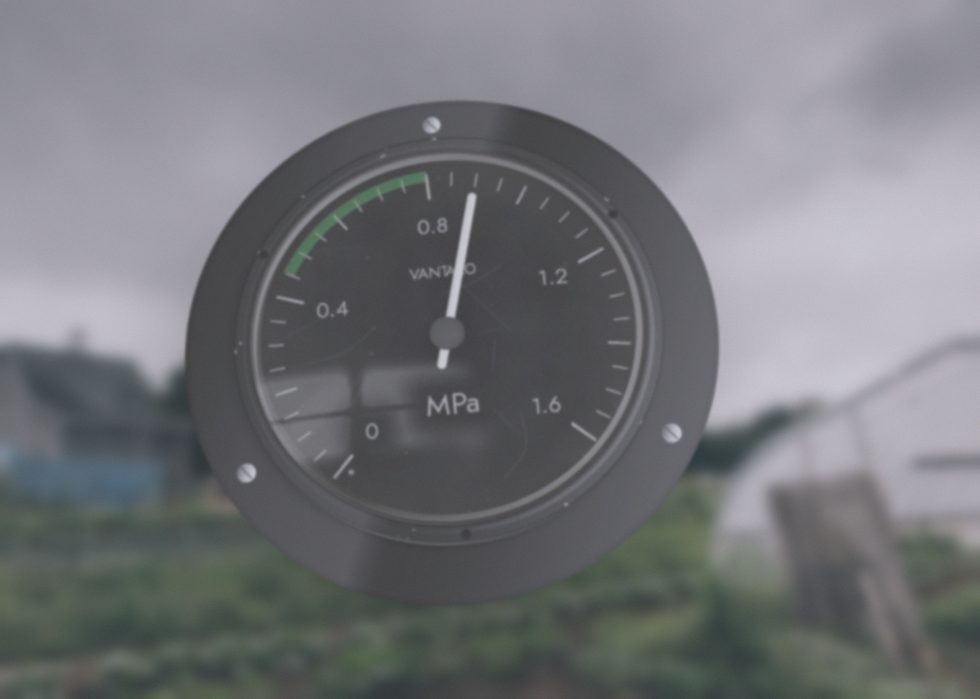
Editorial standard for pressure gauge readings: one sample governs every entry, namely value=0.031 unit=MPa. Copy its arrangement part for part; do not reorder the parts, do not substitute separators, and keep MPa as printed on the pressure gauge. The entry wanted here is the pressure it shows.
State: value=0.9 unit=MPa
